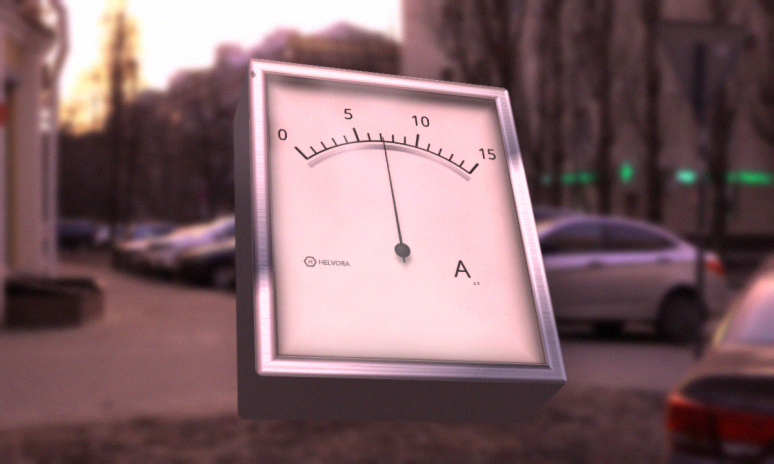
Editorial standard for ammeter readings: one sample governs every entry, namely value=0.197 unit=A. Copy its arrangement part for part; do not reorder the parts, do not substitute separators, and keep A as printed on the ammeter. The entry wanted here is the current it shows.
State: value=7 unit=A
